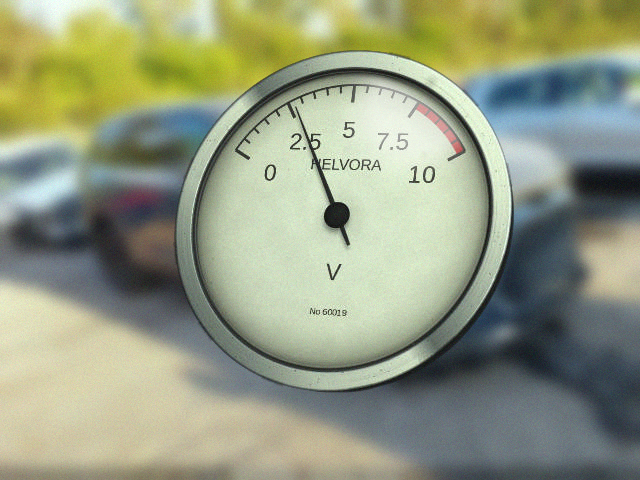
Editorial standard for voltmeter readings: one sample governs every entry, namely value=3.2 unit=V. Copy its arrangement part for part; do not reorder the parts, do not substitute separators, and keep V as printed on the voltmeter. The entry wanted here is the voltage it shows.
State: value=2.75 unit=V
